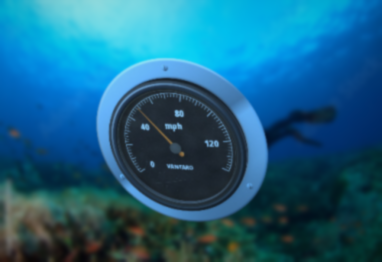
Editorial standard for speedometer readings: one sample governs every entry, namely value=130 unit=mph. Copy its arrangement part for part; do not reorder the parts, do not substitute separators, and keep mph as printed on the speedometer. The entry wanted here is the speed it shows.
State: value=50 unit=mph
